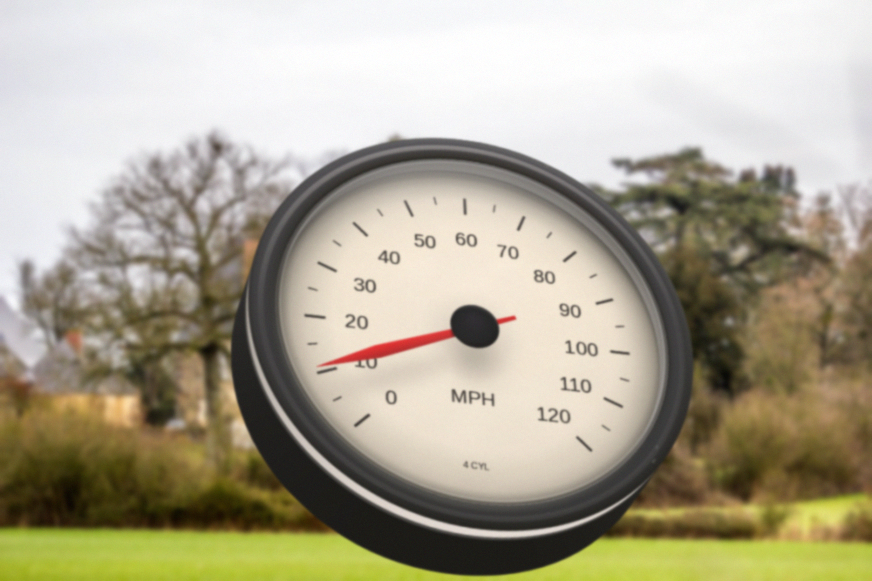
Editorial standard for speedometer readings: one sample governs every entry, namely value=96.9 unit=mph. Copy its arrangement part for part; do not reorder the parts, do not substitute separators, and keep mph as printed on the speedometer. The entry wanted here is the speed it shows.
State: value=10 unit=mph
